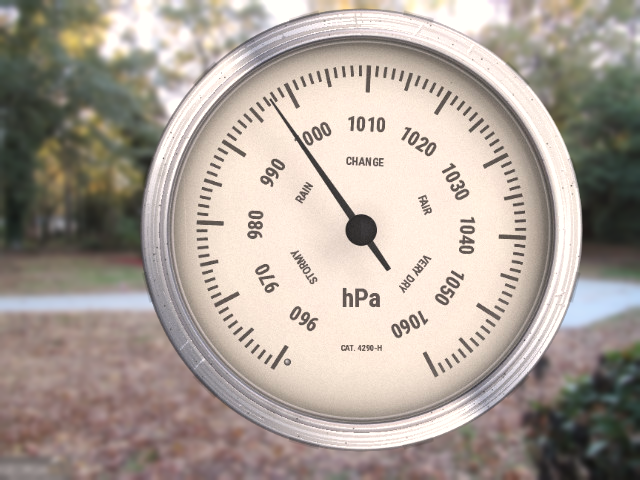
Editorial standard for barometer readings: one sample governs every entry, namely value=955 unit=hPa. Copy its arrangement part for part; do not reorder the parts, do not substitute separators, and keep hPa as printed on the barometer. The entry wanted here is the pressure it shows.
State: value=997.5 unit=hPa
